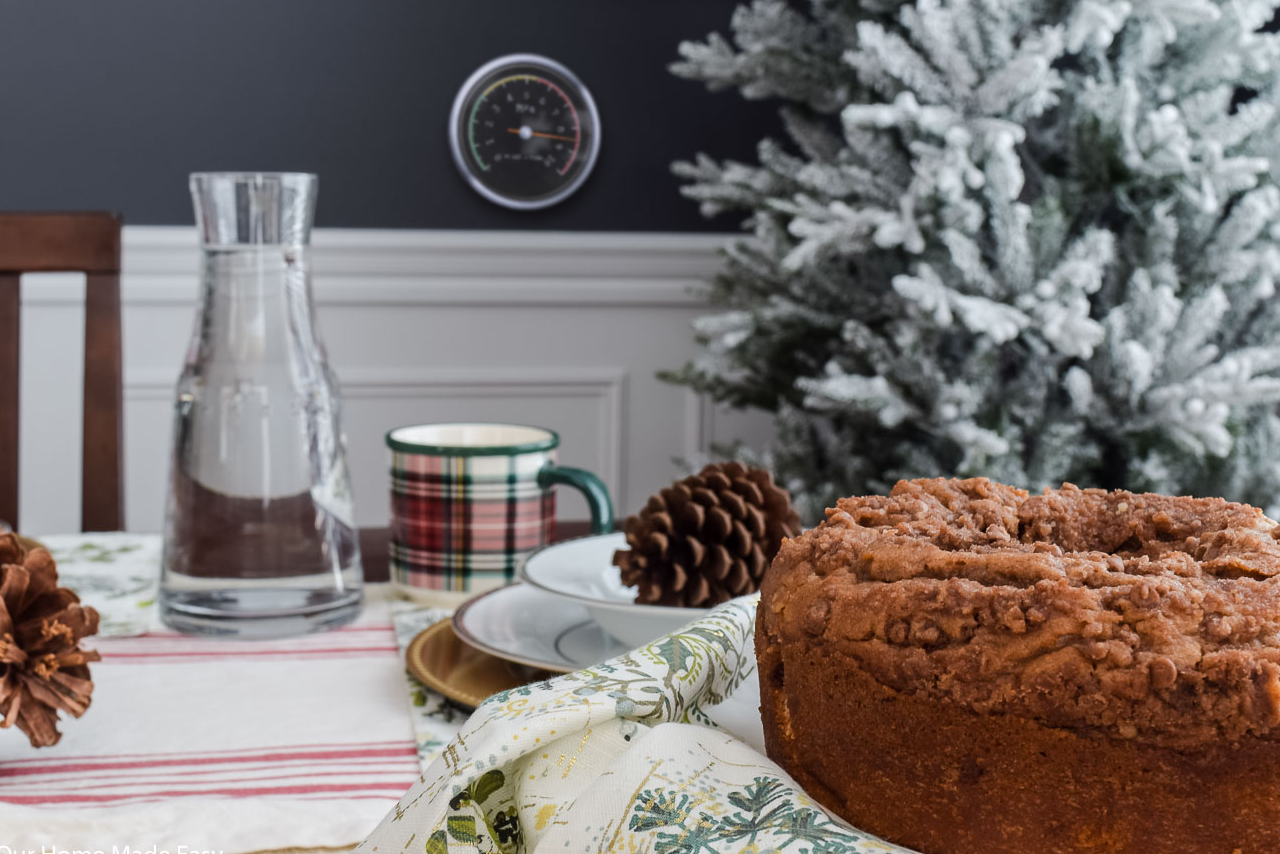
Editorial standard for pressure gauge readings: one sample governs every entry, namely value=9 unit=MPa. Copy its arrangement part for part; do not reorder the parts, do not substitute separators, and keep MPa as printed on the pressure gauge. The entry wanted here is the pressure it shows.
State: value=8.5 unit=MPa
